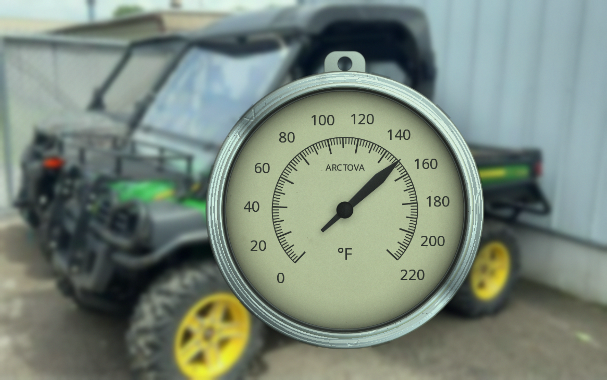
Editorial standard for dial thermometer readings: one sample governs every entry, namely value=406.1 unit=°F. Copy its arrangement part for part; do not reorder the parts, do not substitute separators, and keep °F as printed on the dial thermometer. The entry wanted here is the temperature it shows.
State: value=150 unit=°F
